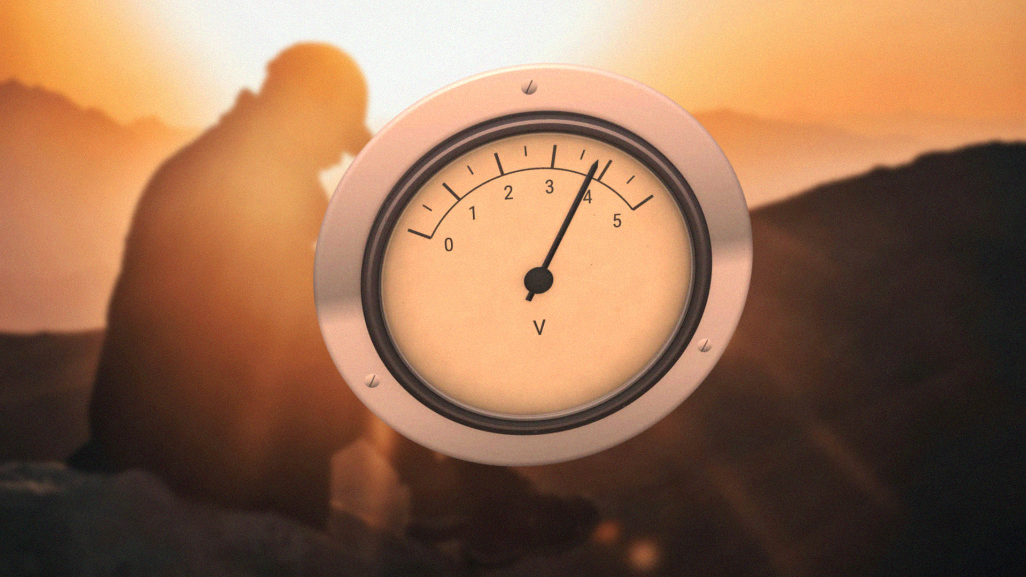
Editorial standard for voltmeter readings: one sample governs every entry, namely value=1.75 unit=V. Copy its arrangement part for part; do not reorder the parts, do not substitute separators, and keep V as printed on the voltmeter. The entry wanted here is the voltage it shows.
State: value=3.75 unit=V
